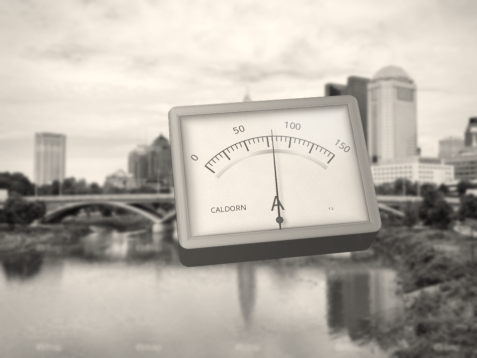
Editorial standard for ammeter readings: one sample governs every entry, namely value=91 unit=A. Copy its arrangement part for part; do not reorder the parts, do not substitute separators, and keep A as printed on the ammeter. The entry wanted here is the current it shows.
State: value=80 unit=A
